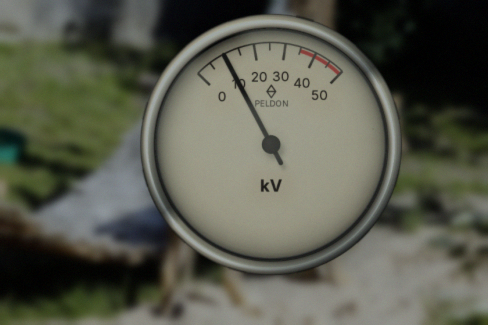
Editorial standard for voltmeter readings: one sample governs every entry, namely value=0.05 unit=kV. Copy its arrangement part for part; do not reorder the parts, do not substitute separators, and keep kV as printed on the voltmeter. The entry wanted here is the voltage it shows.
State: value=10 unit=kV
